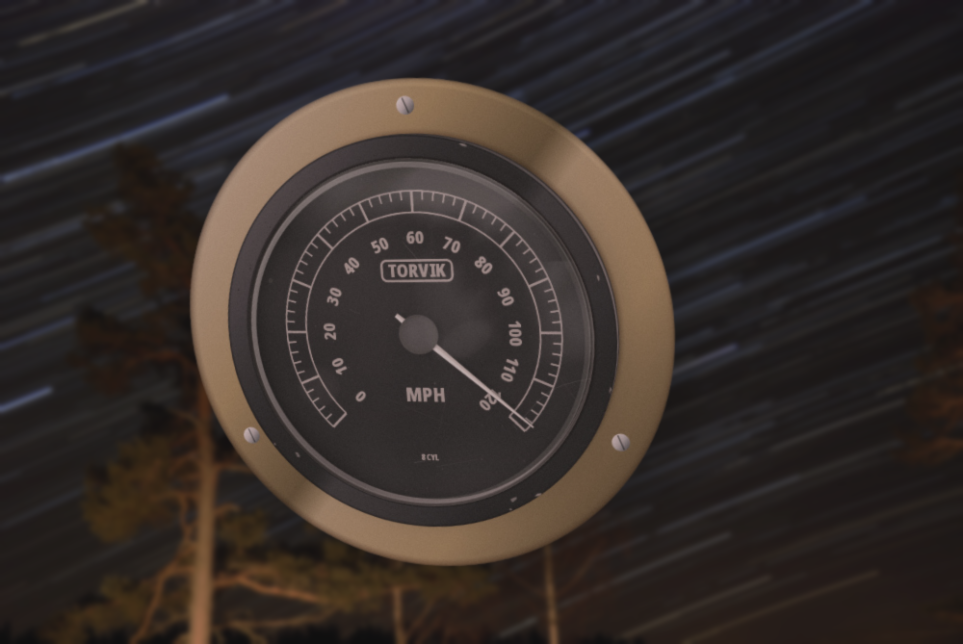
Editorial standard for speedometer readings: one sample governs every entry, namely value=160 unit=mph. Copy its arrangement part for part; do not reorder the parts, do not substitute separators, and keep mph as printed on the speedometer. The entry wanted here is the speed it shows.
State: value=118 unit=mph
